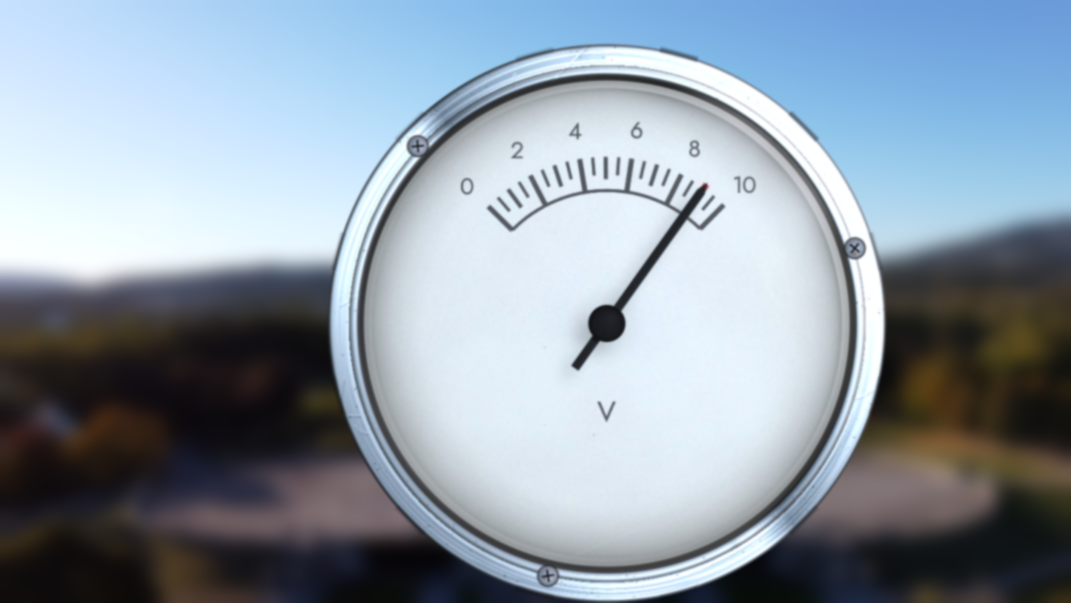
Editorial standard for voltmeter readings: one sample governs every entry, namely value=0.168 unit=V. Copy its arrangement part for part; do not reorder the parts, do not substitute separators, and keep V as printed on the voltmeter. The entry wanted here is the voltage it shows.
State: value=9 unit=V
